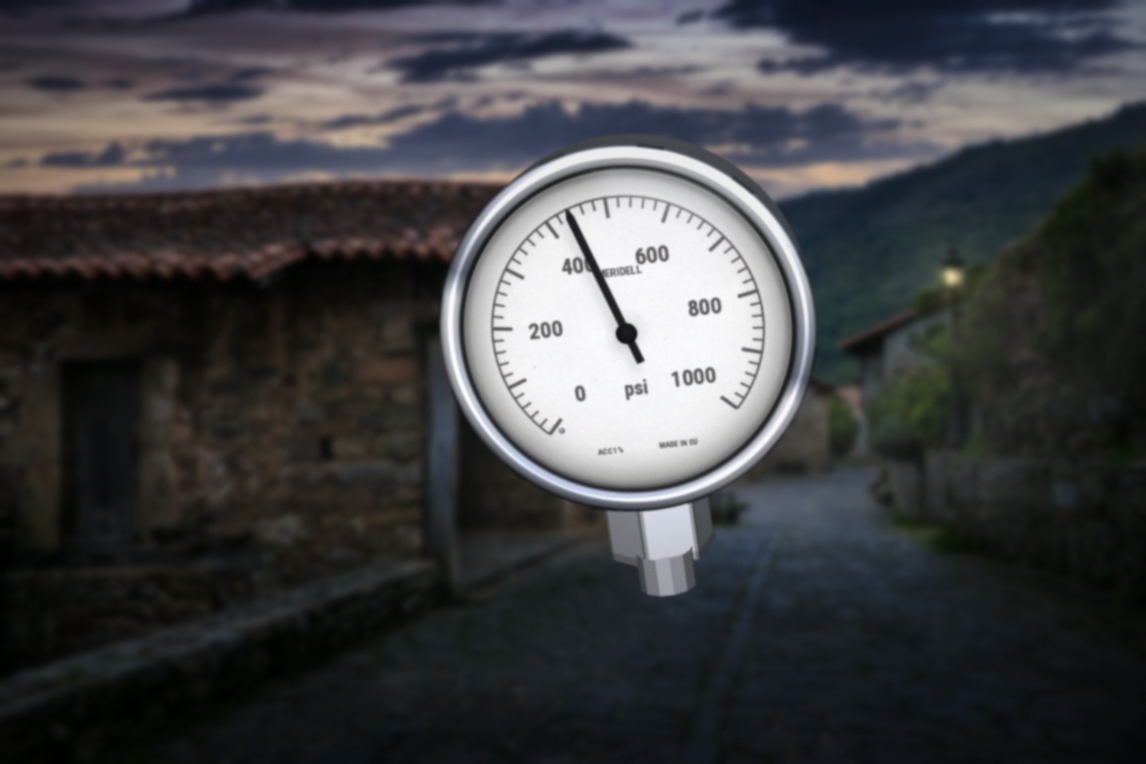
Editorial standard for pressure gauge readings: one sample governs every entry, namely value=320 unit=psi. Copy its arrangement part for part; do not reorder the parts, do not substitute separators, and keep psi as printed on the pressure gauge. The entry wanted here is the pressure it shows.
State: value=440 unit=psi
